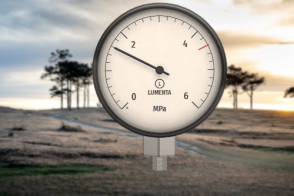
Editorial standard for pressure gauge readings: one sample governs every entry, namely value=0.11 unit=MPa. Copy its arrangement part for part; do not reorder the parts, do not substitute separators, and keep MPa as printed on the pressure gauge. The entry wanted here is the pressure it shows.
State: value=1.6 unit=MPa
